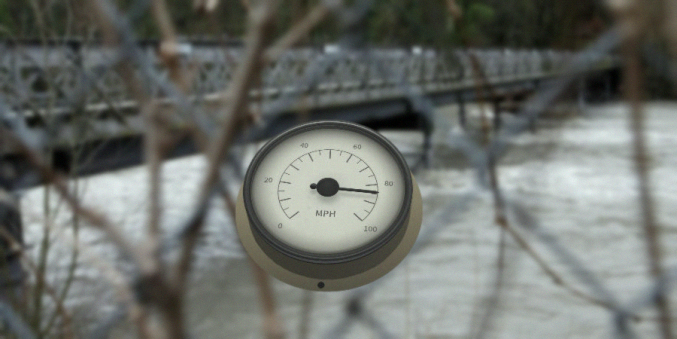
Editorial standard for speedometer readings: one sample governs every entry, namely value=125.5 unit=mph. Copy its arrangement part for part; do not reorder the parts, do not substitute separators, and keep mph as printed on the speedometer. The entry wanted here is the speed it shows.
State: value=85 unit=mph
